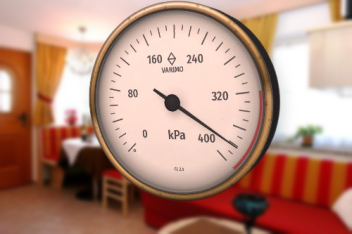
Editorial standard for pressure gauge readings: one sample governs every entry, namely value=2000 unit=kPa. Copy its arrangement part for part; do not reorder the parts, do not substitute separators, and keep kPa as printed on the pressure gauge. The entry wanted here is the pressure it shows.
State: value=380 unit=kPa
